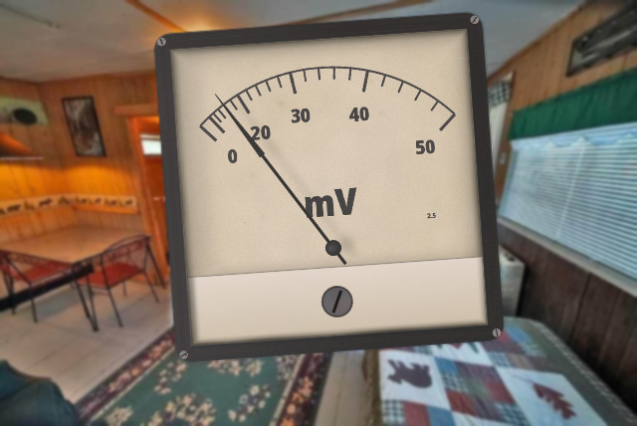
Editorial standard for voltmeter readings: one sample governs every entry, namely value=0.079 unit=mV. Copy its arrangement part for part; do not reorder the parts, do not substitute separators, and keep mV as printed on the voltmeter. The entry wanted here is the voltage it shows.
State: value=16 unit=mV
